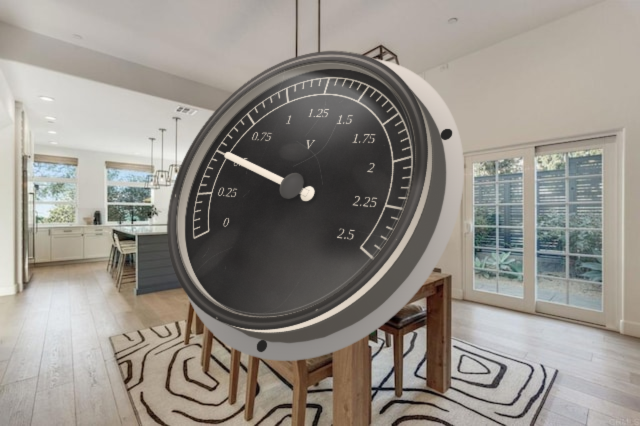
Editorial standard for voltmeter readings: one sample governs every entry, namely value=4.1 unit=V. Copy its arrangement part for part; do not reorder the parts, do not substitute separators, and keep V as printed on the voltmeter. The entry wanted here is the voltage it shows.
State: value=0.5 unit=V
